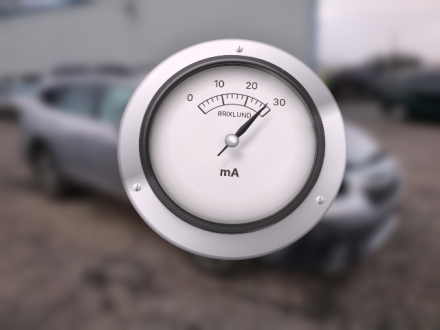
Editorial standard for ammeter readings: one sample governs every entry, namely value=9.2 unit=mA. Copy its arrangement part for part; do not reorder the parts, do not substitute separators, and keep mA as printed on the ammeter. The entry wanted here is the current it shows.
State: value=28 unit=mA
